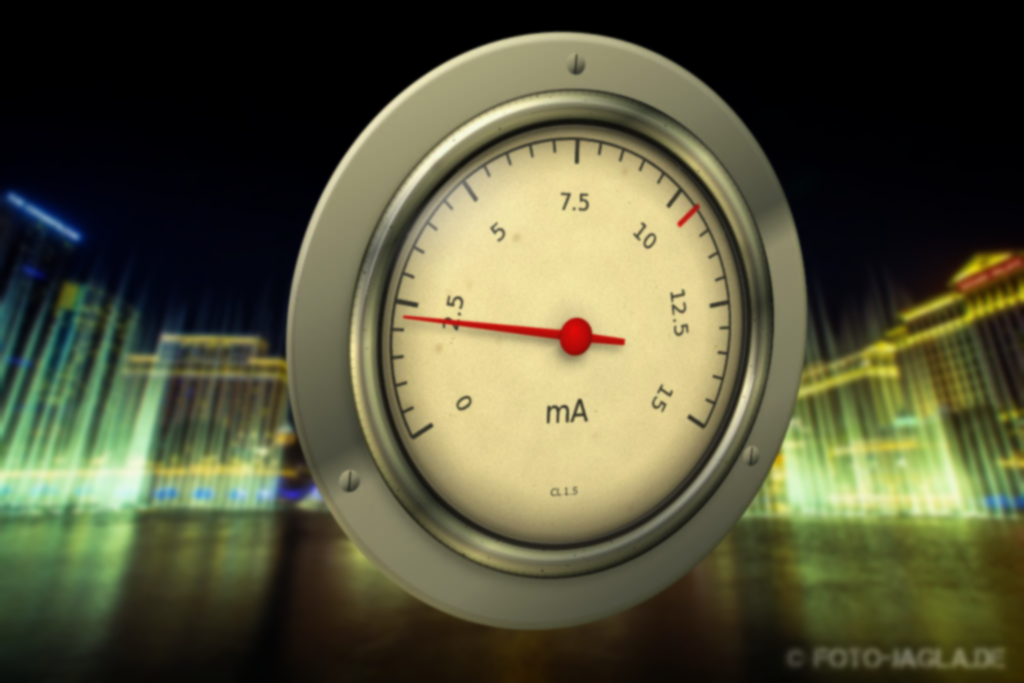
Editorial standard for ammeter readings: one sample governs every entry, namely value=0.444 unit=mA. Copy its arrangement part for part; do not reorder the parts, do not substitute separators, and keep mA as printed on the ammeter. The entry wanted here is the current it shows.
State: value=2.25 unit=mA
